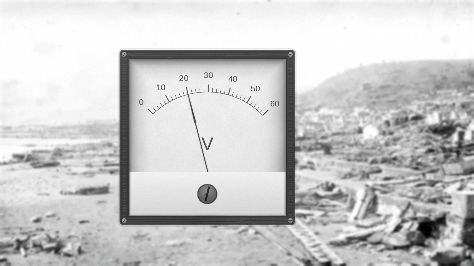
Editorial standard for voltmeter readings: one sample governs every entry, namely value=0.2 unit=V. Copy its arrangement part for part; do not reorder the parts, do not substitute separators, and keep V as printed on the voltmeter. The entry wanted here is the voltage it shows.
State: value=20 unit=V
